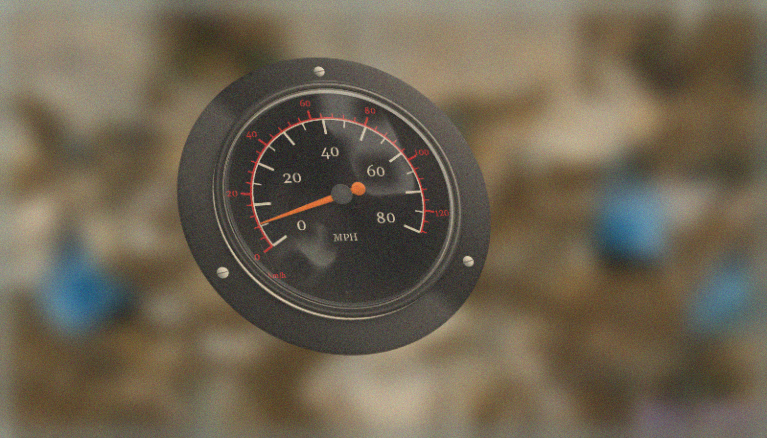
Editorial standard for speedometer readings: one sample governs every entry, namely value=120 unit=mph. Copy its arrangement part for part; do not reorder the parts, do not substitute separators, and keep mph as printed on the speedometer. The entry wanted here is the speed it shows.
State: value=5 unit=mph
